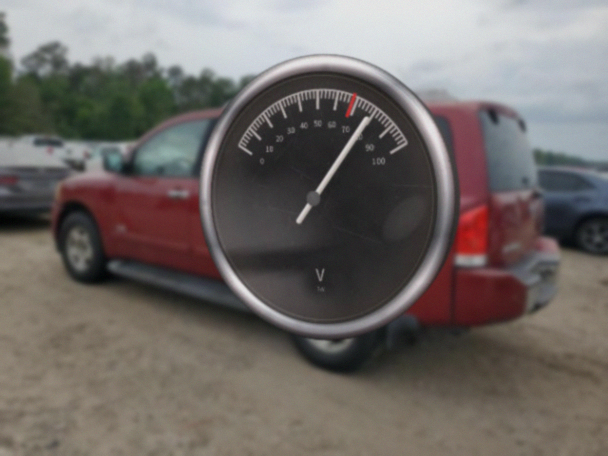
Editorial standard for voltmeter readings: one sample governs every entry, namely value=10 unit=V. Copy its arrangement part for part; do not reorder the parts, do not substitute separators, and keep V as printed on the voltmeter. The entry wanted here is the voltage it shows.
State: value=80 unit=V
